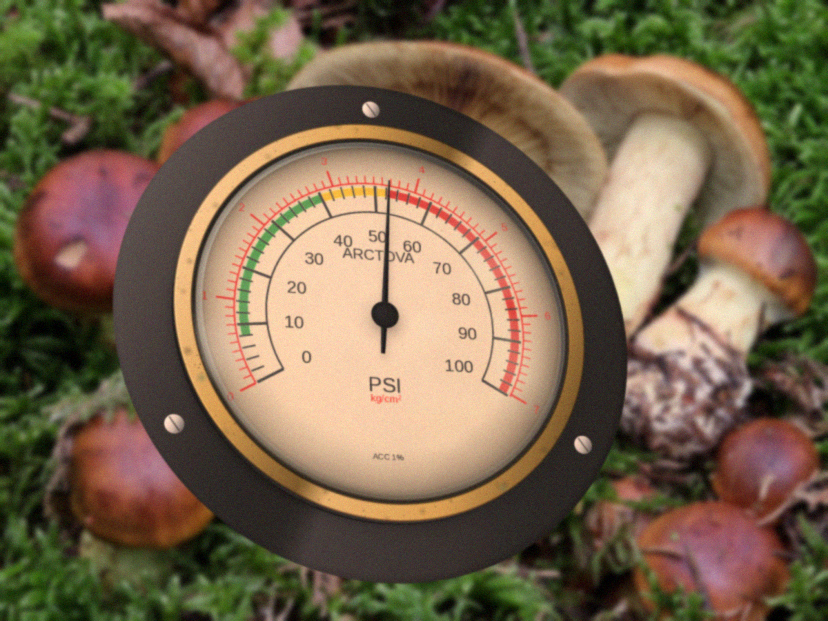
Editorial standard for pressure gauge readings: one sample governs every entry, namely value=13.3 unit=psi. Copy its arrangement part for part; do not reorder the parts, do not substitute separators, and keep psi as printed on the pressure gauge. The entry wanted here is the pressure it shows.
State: value=52 unit=psi
